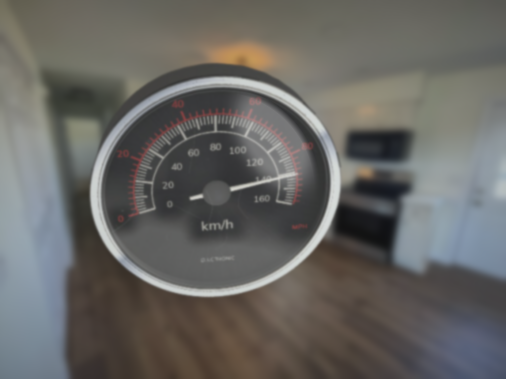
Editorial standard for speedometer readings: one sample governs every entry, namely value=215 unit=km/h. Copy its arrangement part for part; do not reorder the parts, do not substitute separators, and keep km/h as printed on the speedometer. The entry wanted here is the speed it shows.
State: value=140 unit=km/h
